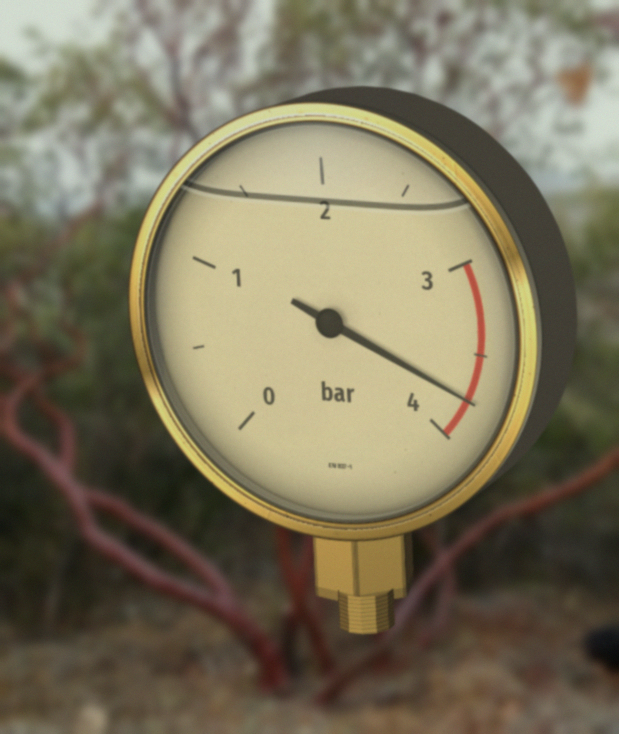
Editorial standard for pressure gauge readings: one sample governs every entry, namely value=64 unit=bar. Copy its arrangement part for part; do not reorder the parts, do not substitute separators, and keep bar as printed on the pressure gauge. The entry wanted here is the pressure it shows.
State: value=3.75 unit=bar
